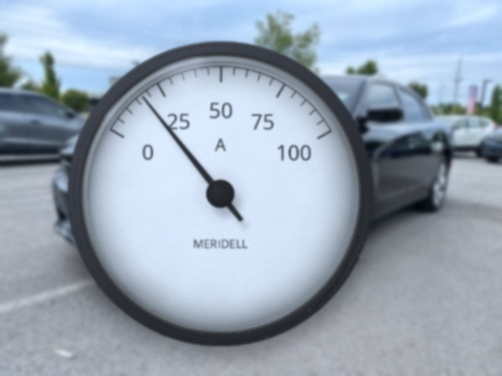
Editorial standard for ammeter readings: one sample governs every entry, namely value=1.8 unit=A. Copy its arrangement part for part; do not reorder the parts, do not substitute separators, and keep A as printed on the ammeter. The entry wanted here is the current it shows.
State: value=17.5 unit=A
